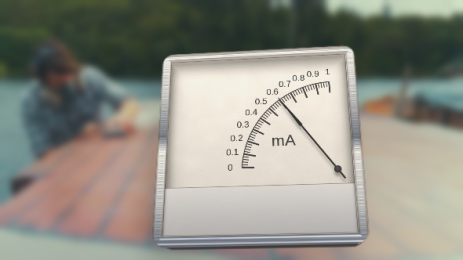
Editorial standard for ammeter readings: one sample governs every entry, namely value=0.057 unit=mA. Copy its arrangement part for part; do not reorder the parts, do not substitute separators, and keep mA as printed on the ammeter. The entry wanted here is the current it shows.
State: value=0.6 unit=mA
